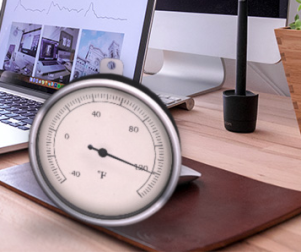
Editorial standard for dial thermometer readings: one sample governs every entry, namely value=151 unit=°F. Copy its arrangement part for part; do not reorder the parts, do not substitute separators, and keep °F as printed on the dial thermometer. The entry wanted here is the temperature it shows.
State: value=120 unit=°F
